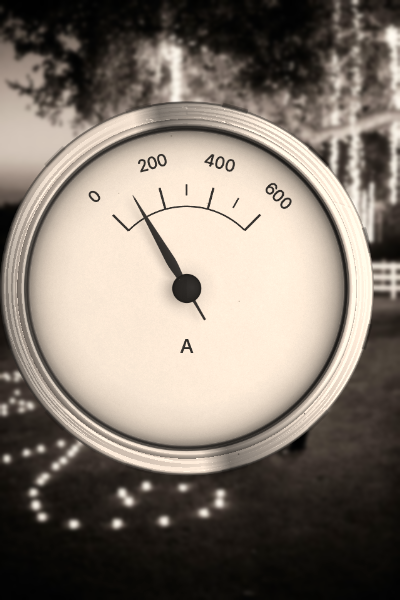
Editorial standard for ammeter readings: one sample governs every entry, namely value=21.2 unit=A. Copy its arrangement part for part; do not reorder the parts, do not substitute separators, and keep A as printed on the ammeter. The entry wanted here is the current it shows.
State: value=100 unit=A
